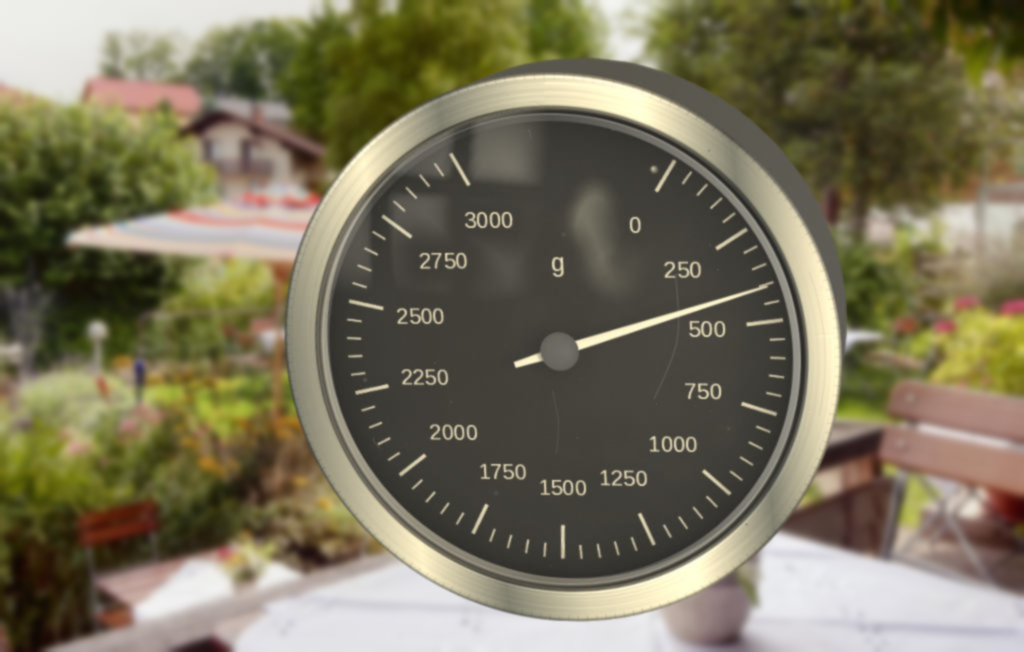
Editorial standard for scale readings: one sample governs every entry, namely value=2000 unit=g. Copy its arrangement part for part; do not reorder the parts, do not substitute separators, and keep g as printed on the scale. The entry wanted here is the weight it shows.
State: value=400 unit=g
